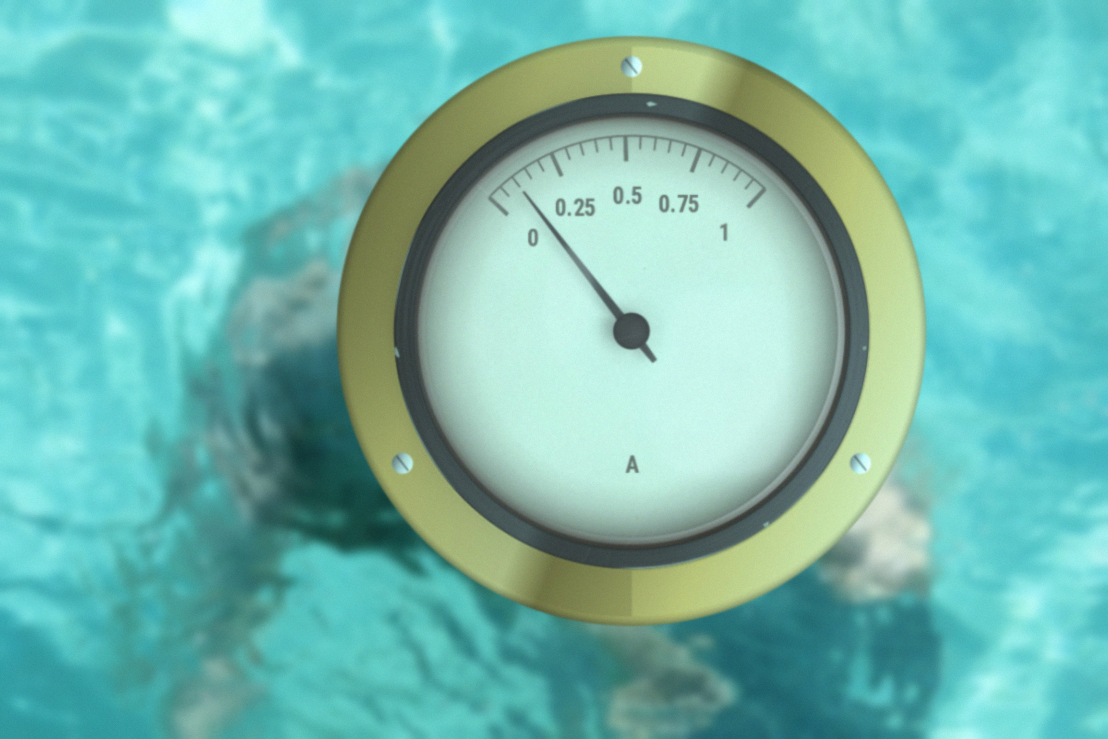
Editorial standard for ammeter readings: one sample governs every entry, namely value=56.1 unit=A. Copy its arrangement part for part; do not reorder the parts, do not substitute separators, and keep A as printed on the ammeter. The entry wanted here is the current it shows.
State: value=0.1 unit=A
